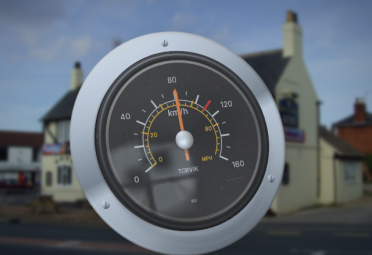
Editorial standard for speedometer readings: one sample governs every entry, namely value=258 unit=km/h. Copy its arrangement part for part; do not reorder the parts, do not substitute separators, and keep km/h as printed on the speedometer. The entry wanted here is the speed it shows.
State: value=80 unit=km/h
